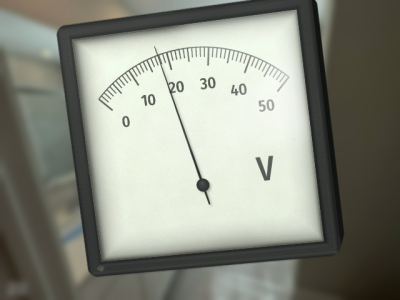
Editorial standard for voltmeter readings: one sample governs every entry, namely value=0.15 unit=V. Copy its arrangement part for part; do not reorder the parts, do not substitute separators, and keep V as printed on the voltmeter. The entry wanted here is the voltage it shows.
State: value=18 unit=V
